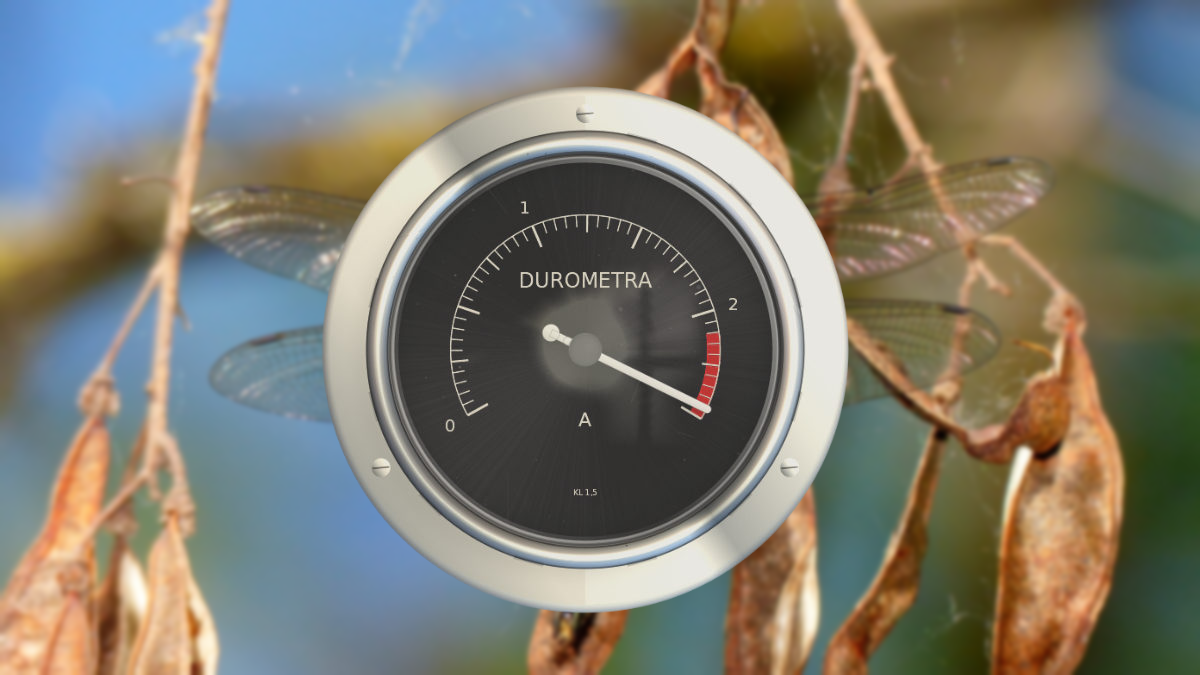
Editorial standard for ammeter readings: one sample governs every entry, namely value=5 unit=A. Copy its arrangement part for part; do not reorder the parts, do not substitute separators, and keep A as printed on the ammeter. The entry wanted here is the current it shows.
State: value=2.45 unit=A
